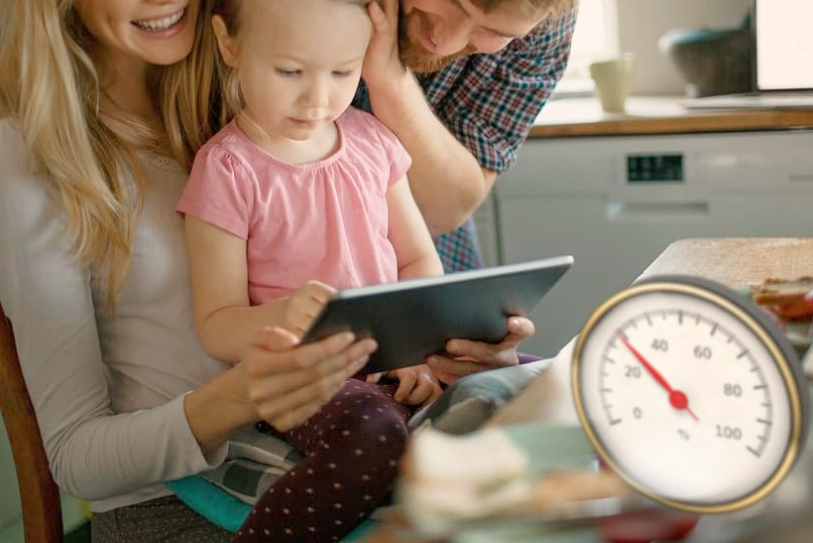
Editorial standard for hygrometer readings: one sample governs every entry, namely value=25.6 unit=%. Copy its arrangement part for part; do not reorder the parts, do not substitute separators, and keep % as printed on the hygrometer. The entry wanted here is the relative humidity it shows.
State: value=30 unit=%
